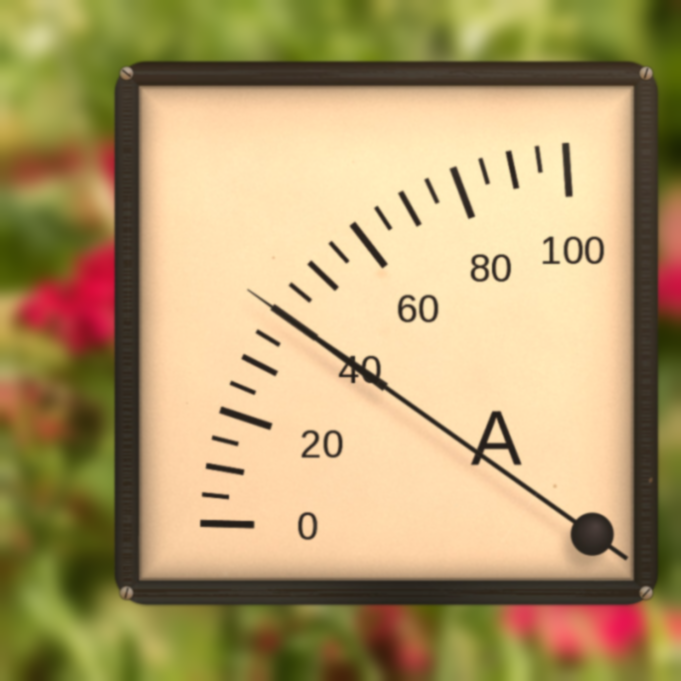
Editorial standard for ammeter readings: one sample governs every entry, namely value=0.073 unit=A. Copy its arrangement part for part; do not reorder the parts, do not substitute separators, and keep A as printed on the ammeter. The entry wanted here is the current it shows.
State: value=40 unit=A
